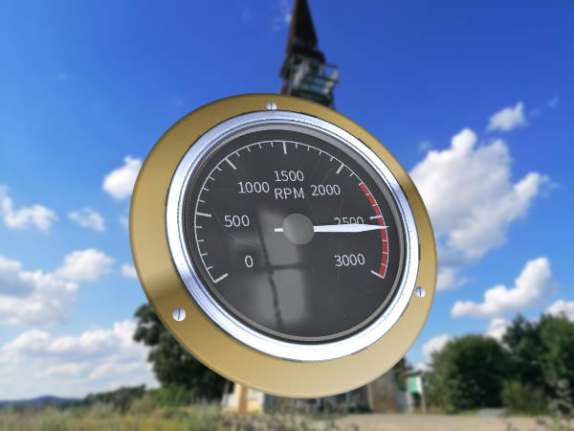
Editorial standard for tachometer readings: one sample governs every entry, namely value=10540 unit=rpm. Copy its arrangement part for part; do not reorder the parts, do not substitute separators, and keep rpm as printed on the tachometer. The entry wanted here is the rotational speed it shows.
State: value=2600 unit=rpm
